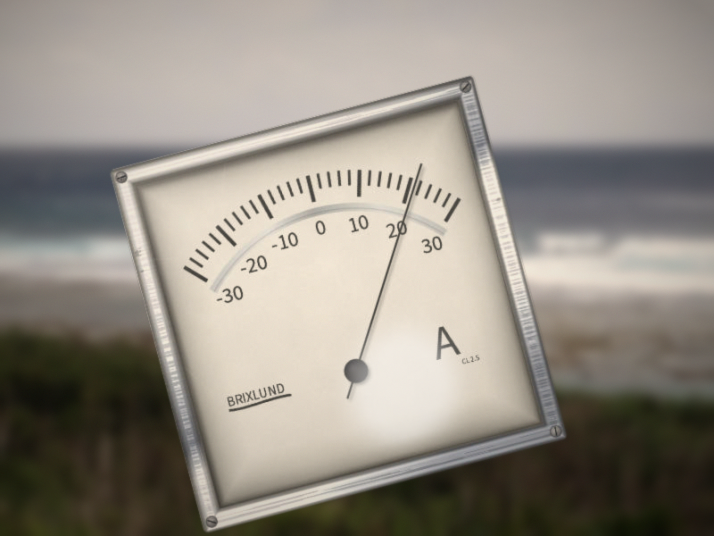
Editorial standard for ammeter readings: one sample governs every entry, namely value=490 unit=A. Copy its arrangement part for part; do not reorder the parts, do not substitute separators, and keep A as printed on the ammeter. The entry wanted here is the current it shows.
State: value=21 unit=A
